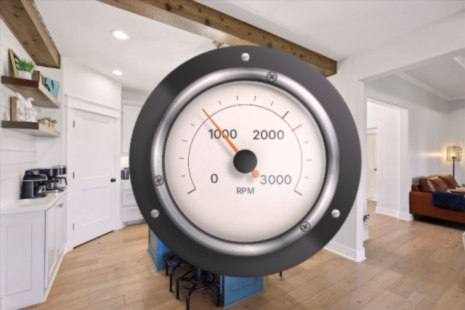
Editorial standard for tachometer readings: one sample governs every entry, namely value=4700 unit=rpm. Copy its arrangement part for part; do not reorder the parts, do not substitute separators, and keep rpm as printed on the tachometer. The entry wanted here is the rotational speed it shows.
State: value=1000 unit=rpm
